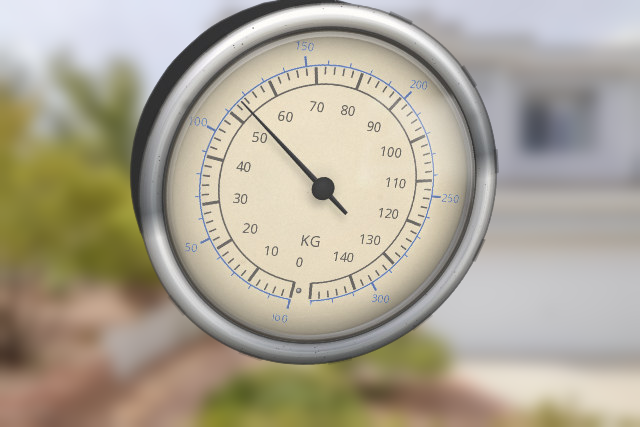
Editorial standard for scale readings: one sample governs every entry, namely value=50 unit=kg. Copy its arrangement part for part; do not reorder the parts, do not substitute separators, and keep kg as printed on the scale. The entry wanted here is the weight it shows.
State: value=53 unit=kg
